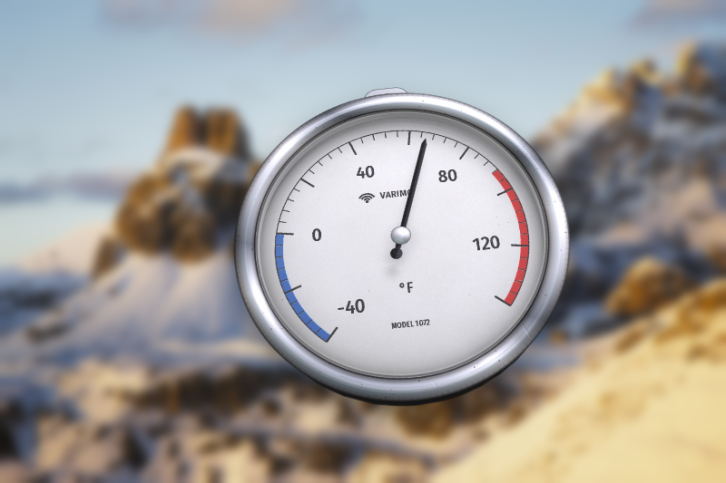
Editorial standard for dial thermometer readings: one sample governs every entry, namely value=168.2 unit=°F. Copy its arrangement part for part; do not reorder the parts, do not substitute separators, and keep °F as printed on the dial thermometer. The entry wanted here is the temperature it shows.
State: value=66 unit=°F
